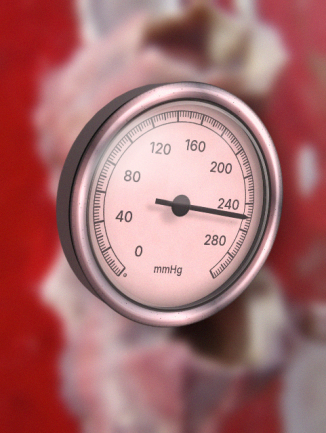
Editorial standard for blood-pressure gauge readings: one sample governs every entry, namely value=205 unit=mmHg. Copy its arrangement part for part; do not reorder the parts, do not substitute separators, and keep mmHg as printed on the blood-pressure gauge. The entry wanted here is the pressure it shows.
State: value=250 unit=mmHg
